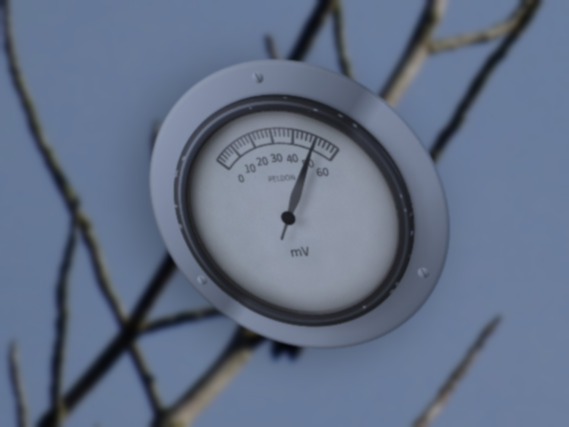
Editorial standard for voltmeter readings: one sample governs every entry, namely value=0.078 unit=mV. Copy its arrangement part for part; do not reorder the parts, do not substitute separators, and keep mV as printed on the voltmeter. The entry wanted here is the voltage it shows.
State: value=50 unit=mV
